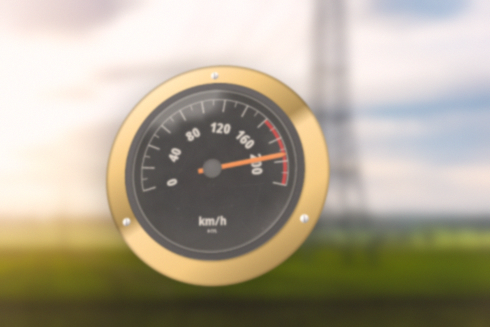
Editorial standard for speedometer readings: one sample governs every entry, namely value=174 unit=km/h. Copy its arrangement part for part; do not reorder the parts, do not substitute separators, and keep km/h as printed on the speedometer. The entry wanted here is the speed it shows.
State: value=195 unit=km/h
